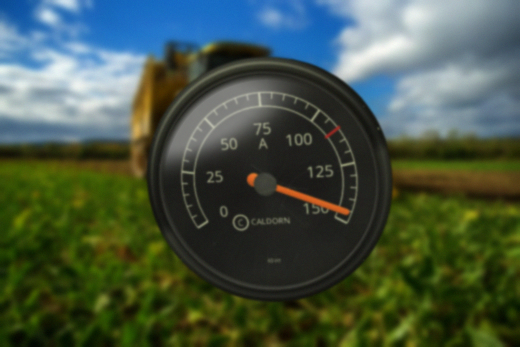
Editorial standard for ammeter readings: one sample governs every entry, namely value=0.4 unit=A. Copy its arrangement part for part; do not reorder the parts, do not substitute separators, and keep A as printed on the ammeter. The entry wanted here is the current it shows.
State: value=145 unit=A
